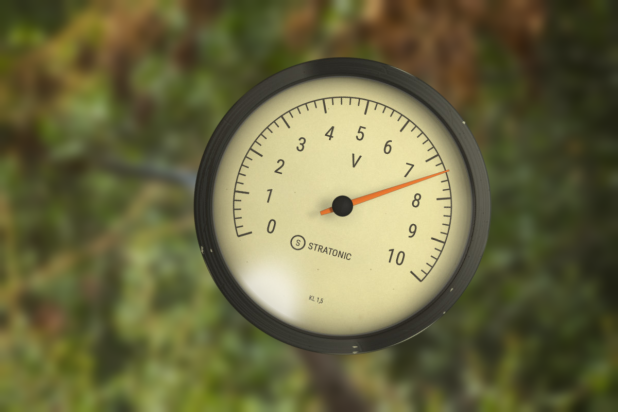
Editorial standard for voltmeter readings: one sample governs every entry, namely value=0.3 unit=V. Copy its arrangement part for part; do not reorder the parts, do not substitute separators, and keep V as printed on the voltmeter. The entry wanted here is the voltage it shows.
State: value=7.4 unit=V
